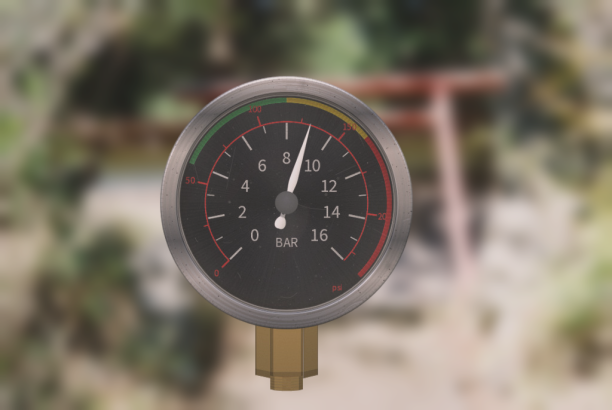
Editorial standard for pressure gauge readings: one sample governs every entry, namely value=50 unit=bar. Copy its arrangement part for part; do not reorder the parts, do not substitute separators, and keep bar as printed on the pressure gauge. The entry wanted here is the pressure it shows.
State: value=9 unit=bar
